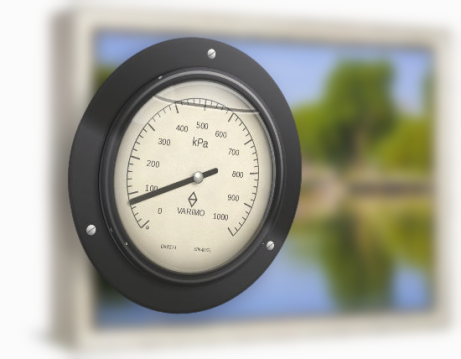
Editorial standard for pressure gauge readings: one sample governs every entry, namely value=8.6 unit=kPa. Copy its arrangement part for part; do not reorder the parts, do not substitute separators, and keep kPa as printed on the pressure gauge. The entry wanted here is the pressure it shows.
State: value=80 unit=kPa
